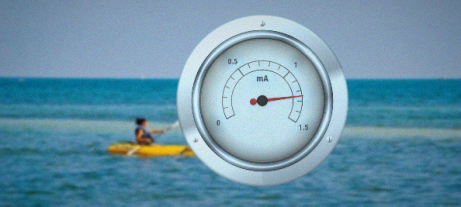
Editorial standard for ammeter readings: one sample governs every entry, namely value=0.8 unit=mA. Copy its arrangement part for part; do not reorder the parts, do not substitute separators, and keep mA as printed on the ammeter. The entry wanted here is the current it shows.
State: value=1.25 unit=mA
